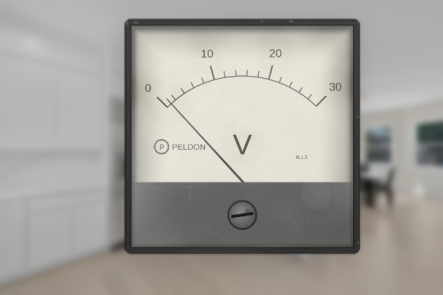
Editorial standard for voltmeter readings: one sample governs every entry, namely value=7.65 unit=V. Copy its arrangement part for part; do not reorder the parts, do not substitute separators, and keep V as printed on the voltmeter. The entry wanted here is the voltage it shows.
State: value=1 unit=V
